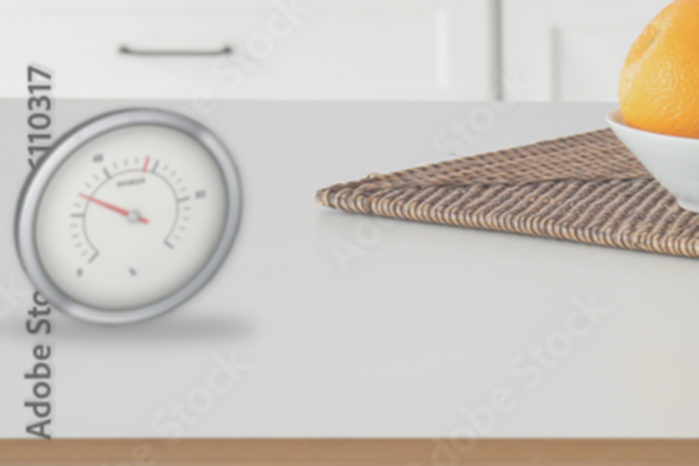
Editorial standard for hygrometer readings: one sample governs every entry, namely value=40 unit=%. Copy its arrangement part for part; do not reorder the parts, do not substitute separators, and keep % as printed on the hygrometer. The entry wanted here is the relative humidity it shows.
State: value=28 unit=%
